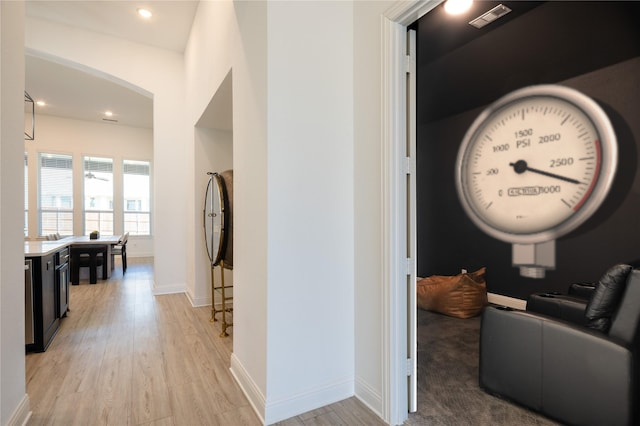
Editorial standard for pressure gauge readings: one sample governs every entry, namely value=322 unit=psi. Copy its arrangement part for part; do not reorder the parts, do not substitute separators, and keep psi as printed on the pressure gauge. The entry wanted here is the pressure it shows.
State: value=2750 unit=psi
